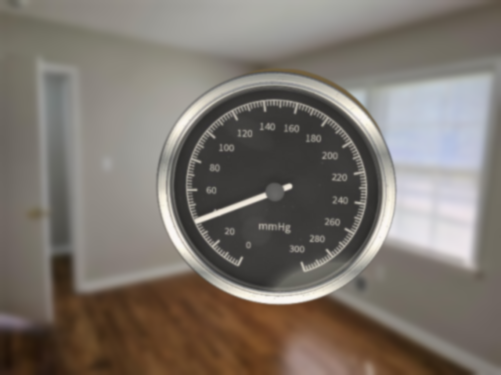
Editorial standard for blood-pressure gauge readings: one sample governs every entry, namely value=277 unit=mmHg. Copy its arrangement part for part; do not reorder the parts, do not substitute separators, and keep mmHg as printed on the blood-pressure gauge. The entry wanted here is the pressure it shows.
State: value=40 unit=mmHg
